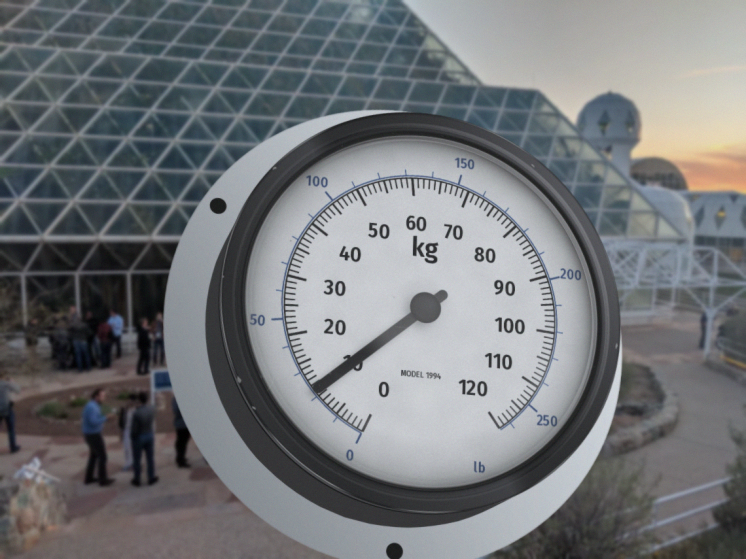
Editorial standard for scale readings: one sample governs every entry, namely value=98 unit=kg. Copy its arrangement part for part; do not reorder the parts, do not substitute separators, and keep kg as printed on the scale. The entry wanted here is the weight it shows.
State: value=10 unit=kg
